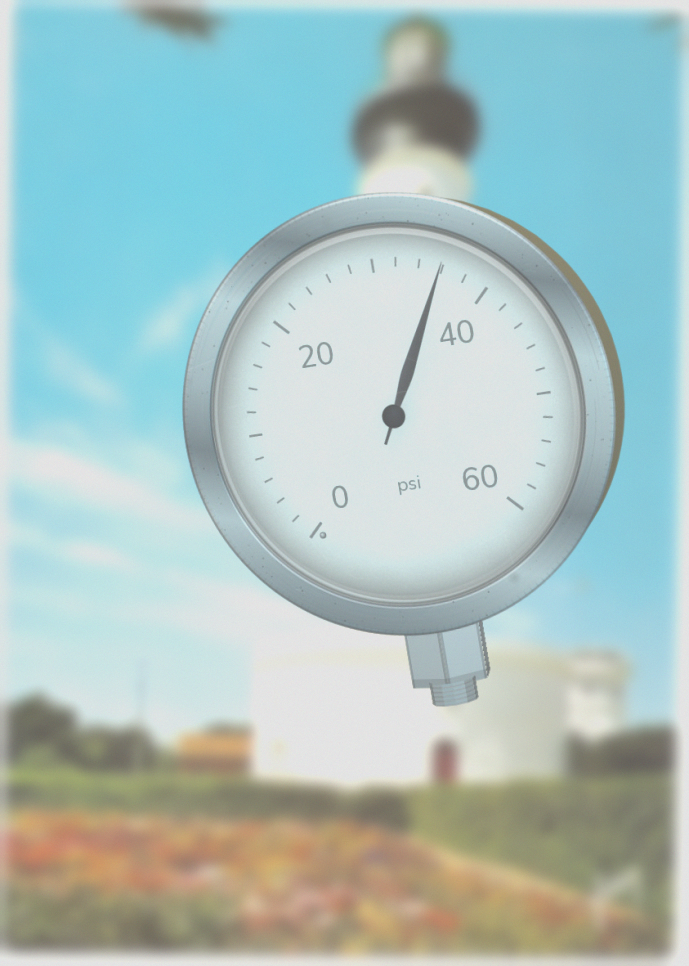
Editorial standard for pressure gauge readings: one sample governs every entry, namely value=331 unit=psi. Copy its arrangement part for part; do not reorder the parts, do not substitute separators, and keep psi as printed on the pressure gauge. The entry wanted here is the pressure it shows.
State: value=36 unit=psi
